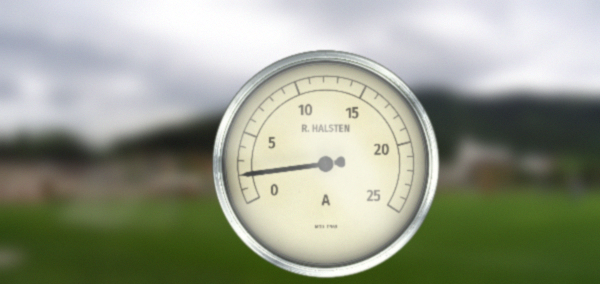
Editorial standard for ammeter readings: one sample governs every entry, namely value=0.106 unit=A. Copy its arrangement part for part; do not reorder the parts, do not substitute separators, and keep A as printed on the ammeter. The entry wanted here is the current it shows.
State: value=2 unit=A
